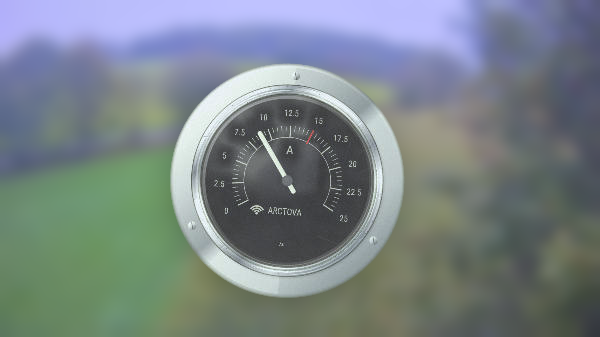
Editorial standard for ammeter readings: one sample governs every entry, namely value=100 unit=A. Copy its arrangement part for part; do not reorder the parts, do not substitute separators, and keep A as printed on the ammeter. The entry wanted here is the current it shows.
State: value=9 unit=A
